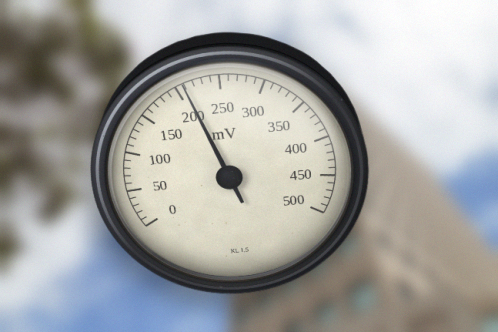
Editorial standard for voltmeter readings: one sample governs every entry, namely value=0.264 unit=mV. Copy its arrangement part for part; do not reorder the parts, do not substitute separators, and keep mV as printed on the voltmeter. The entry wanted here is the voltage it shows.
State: value=210 unit=mV
